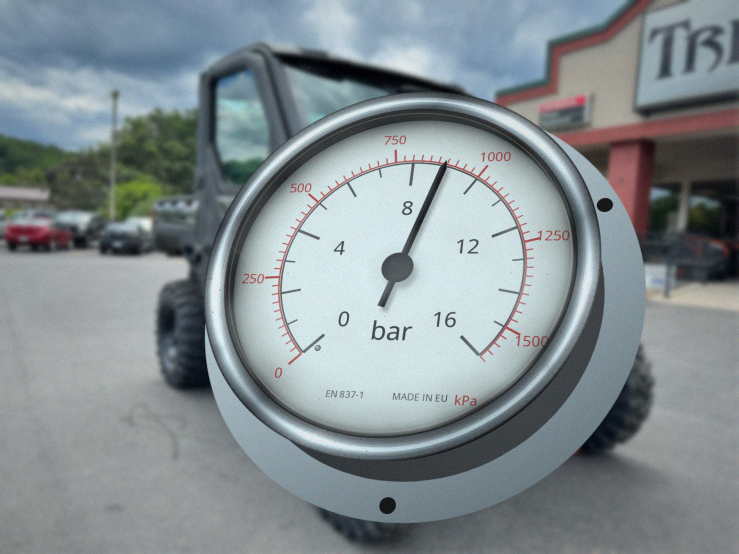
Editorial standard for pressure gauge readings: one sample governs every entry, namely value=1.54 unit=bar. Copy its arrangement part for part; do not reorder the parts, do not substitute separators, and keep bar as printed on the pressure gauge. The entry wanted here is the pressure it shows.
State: value=9 unit=bar
